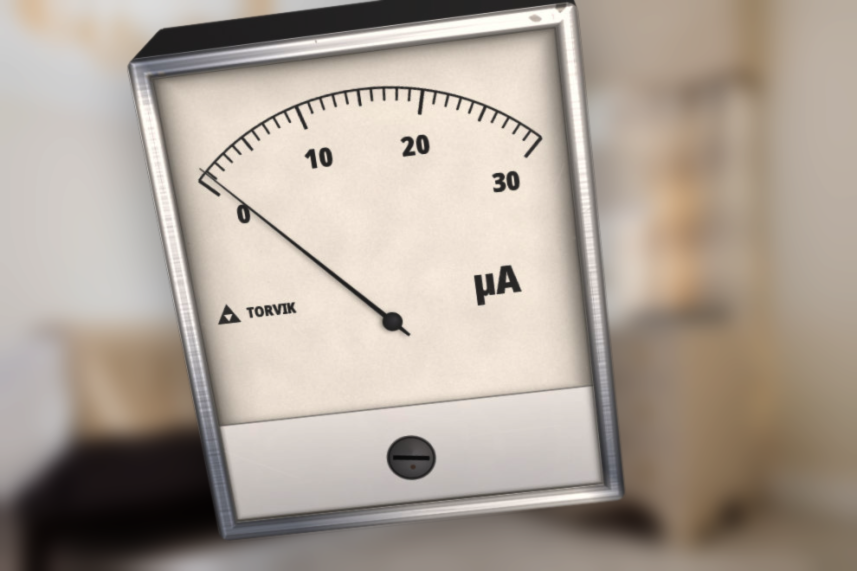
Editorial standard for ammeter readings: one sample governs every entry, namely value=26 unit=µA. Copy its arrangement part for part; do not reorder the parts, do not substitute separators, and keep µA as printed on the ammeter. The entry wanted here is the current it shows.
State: value=1 unit=µA
